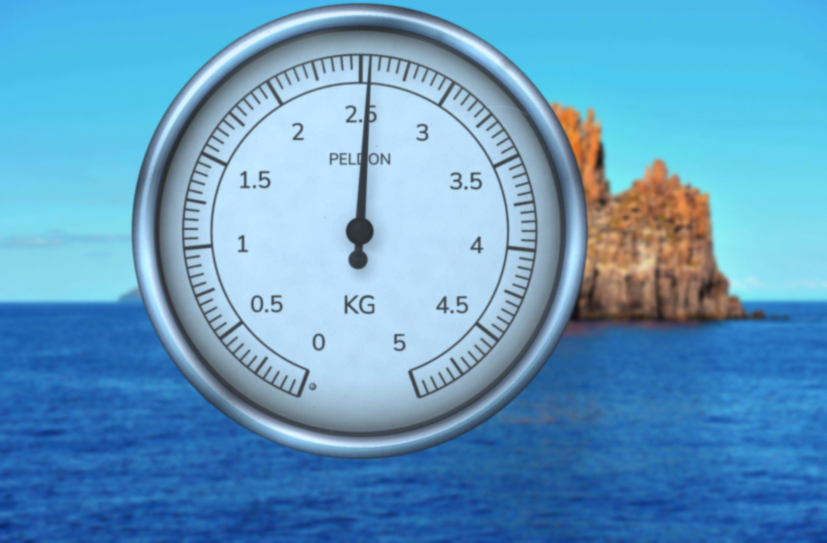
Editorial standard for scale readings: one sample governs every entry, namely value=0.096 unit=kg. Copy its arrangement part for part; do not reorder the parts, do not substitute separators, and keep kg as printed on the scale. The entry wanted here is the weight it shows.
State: value=2.55 unit=kg
